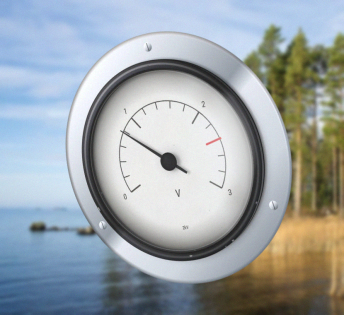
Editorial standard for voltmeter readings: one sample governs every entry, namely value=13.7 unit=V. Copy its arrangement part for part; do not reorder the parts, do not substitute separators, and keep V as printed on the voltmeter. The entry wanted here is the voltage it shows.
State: value=0.8 unit=V
